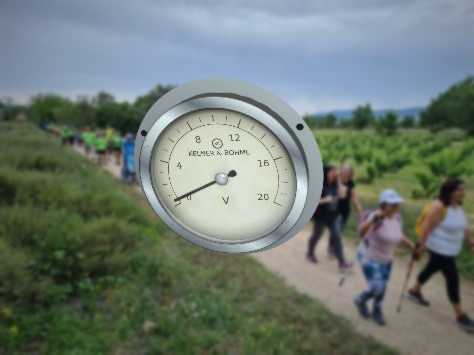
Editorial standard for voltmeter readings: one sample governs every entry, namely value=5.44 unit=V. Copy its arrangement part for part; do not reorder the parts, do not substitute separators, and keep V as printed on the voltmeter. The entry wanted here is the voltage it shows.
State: value=0.5 unit=V
